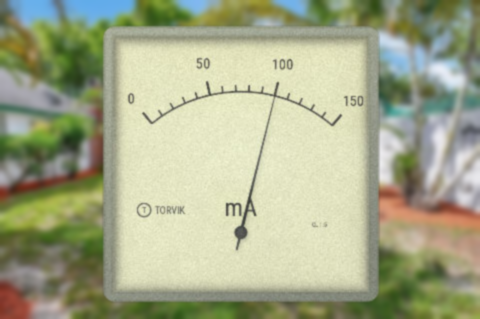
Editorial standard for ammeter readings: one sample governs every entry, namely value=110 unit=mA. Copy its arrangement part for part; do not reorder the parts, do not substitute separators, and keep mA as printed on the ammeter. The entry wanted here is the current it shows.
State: value=100 unit=mA
